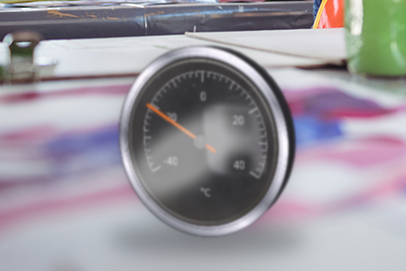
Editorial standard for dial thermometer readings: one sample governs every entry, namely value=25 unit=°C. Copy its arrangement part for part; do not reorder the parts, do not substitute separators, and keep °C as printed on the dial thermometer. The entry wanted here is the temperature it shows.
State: value=-20 unit=°C
